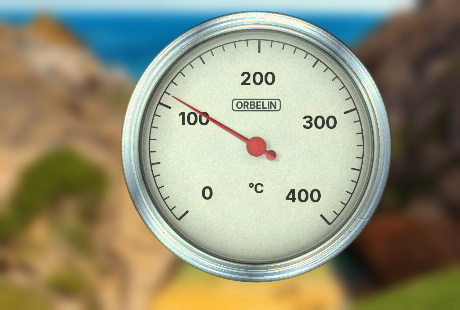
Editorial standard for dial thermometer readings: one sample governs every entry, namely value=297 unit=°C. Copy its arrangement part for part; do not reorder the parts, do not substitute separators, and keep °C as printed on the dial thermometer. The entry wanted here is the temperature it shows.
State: value=110 unit=°C
